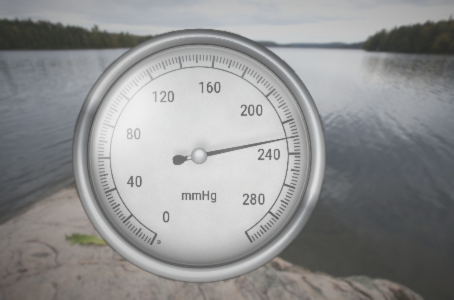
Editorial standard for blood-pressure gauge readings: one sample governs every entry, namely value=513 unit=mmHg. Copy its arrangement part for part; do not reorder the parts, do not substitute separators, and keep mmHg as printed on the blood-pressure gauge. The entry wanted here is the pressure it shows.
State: value=230 unit=mmHg
